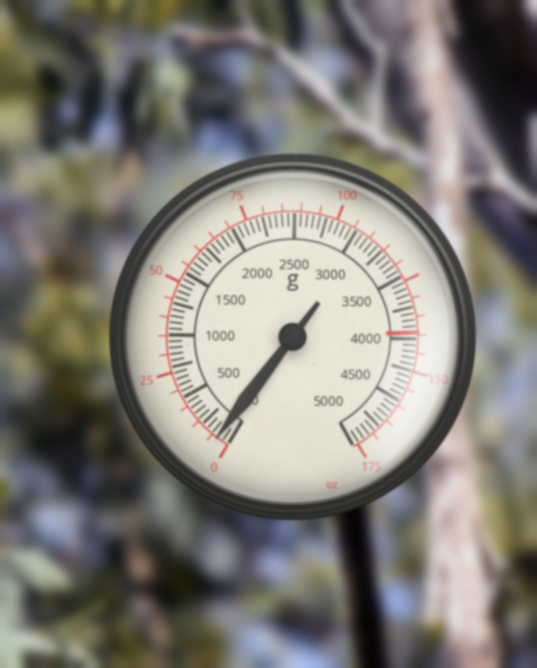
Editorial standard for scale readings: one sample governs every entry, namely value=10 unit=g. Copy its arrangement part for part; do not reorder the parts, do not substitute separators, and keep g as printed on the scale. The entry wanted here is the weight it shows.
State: value=100 unit=g
